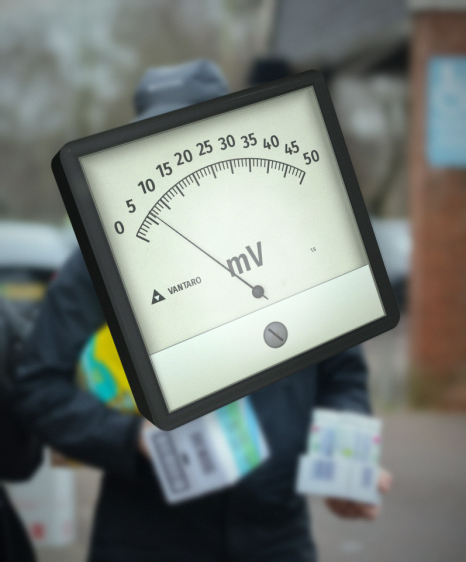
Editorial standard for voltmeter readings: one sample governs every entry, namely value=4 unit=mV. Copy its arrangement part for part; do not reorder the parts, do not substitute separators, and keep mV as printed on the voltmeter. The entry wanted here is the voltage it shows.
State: value=6 unit=mV
